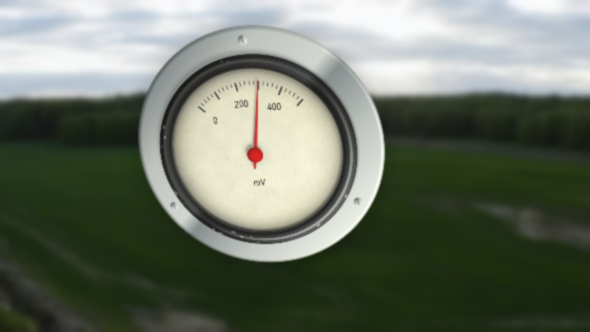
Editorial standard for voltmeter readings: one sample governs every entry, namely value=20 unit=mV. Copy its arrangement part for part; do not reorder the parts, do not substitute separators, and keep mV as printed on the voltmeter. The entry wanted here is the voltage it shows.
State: value=300 unit=mV
